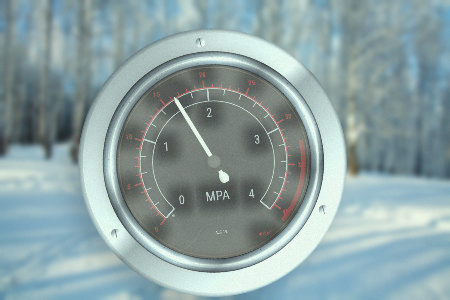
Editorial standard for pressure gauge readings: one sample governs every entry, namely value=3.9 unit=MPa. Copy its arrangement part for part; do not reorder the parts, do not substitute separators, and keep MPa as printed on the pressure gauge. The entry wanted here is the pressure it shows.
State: value=1.6 unit=MPa
